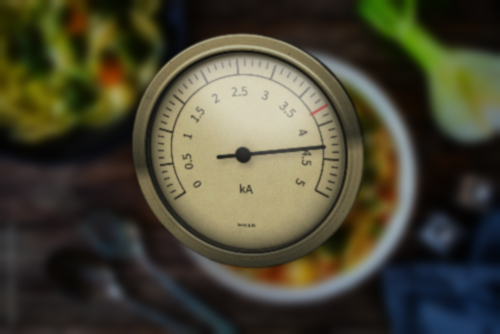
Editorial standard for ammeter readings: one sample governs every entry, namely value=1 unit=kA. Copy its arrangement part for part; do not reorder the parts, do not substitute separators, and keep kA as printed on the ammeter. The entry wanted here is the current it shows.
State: value=4.3 unit=kA
